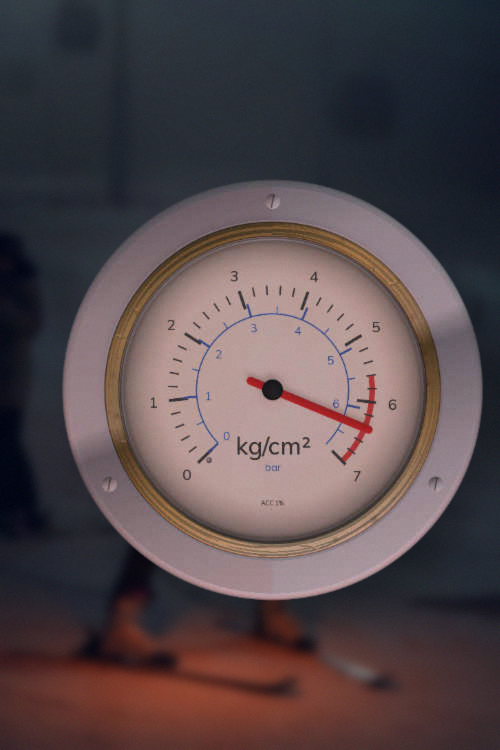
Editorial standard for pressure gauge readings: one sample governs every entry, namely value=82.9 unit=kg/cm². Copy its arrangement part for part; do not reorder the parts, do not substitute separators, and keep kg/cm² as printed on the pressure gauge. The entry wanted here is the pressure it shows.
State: value=6.4 unit=kg/cm²
